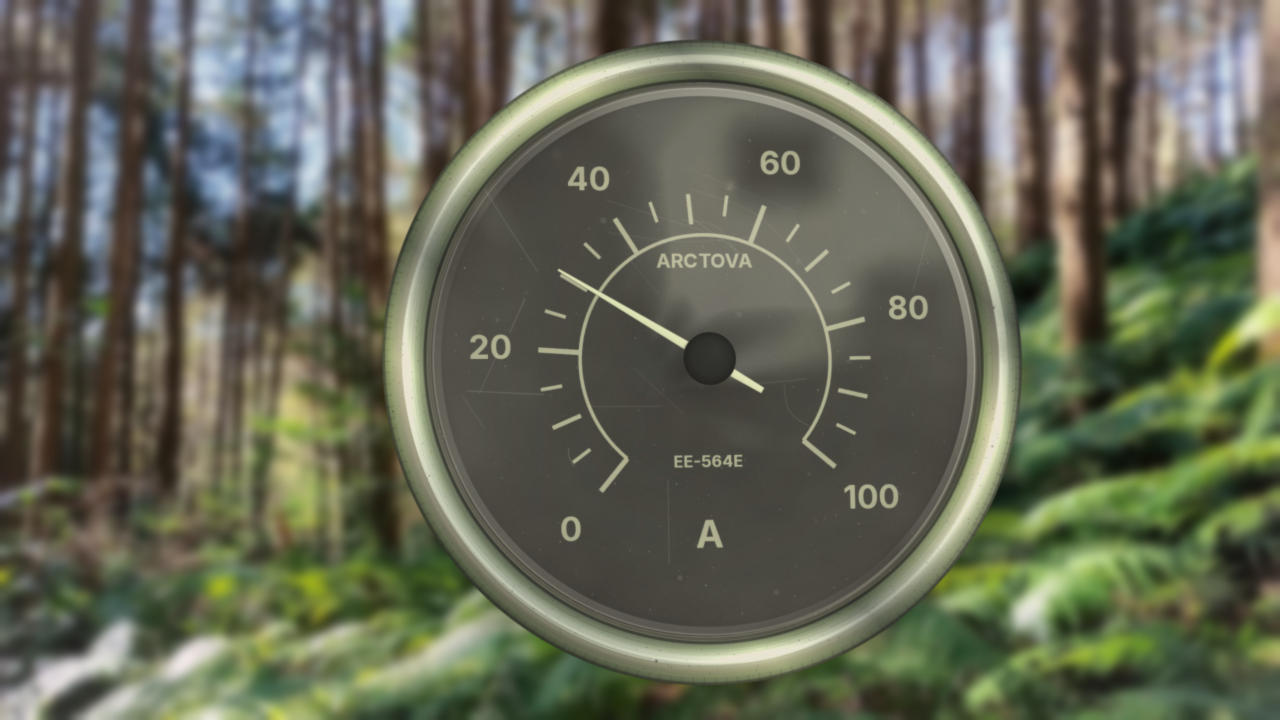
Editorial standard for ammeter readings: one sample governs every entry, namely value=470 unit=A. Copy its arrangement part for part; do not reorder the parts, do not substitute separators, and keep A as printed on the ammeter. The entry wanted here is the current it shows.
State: value=30 unit=A
